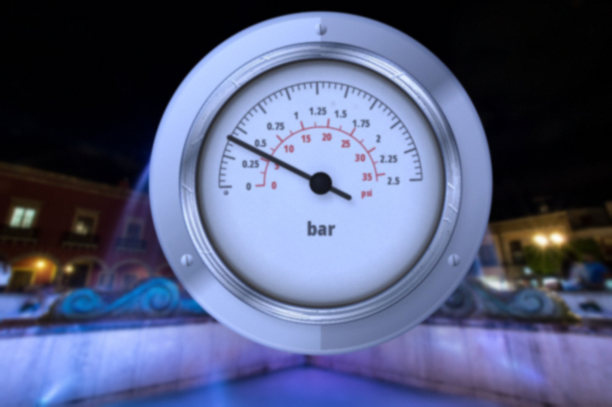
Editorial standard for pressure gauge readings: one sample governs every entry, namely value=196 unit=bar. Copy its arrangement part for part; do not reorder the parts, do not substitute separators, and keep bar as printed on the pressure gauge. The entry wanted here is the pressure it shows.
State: value=0.4 unit=bar
